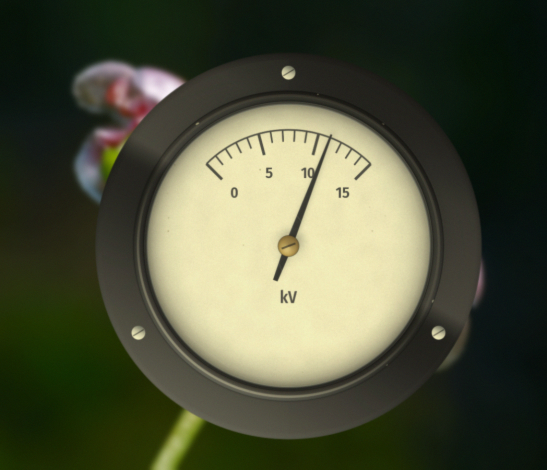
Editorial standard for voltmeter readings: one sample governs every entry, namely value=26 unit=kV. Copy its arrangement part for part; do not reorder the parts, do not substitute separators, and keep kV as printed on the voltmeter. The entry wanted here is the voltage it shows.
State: value=11 unit=kV
